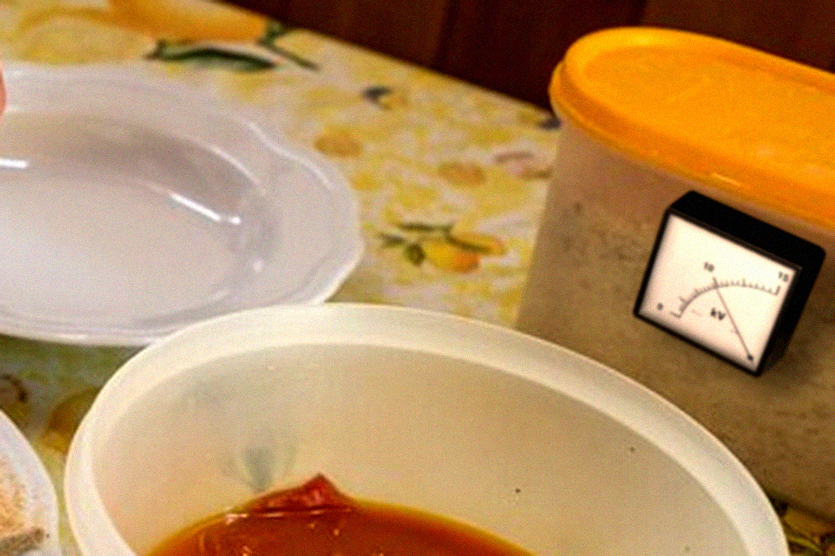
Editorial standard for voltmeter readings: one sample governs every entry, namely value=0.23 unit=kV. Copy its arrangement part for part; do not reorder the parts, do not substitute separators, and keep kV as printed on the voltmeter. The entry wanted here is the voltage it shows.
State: value=10 unit=kV
